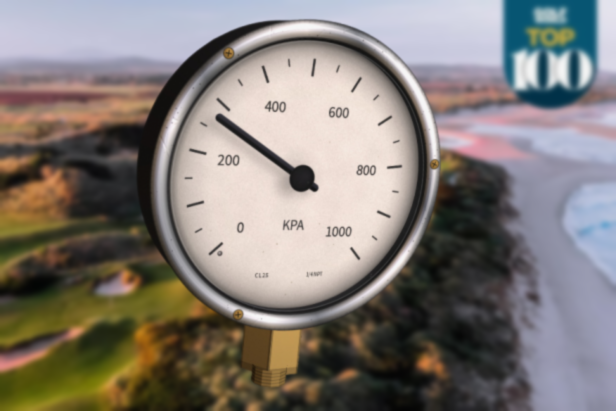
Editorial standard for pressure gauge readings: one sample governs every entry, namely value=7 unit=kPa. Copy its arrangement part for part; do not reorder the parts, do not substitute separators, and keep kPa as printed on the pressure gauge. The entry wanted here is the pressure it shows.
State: value=275 unit=kPa
